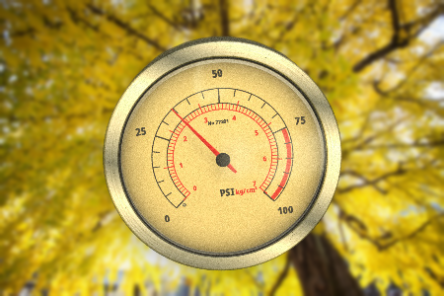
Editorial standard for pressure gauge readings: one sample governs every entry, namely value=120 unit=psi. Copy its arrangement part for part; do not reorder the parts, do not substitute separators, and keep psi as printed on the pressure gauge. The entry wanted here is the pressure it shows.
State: value=35 unit=psi
